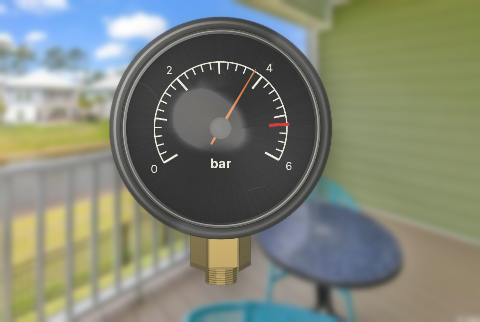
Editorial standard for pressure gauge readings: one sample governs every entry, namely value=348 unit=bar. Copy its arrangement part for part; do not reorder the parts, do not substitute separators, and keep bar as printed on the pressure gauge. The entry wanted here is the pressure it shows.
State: value=3.8 unit=bar
